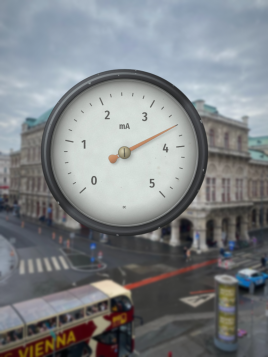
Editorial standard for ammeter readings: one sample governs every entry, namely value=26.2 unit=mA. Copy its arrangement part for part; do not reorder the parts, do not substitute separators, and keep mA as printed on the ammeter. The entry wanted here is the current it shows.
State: value=3.6 unit=mA
